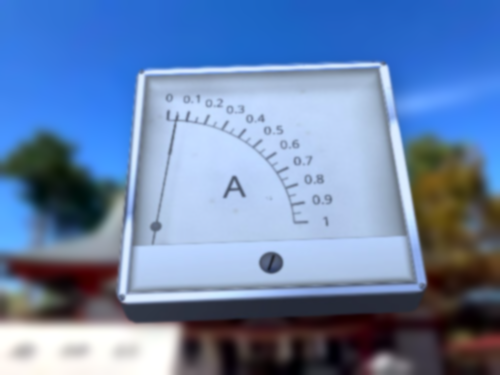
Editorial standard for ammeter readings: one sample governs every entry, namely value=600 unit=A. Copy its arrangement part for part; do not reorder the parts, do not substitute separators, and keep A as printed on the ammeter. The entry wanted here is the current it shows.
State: value=0.05 unit=A
